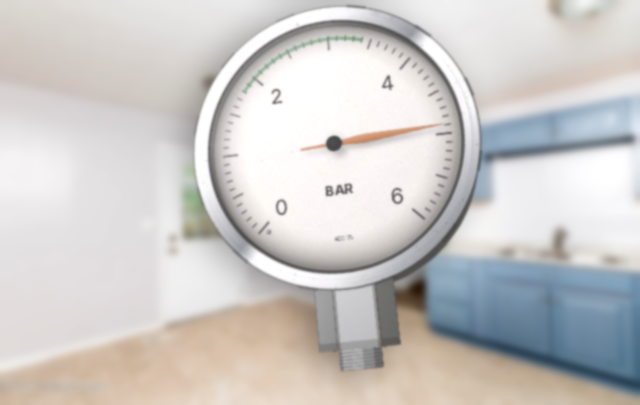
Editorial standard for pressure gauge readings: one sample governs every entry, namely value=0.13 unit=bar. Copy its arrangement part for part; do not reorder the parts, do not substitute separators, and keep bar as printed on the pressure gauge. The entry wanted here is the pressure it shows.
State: value=4.9 unit=bar
